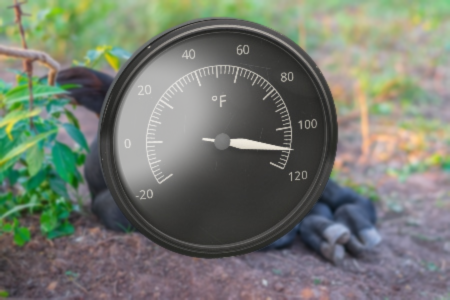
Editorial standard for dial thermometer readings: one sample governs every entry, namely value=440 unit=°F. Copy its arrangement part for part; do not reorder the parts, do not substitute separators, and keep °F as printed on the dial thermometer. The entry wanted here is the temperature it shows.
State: value=110 unit=°F
